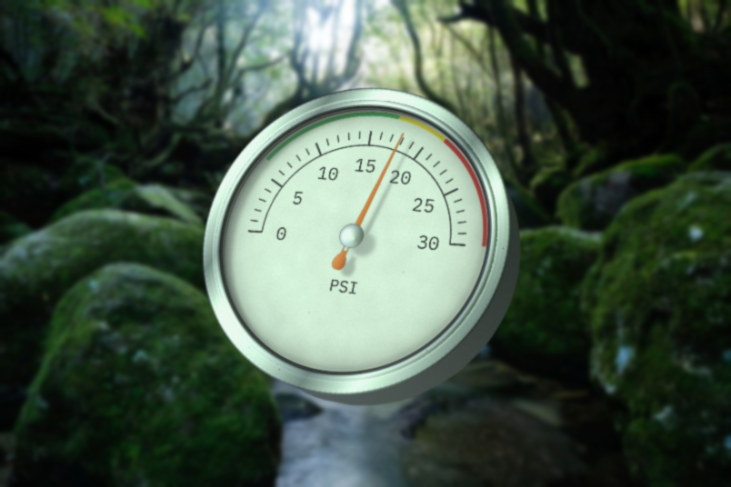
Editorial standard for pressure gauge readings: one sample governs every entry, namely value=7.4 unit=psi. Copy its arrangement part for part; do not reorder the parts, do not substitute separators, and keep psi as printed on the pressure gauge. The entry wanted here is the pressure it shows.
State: value=18 unit=psi
